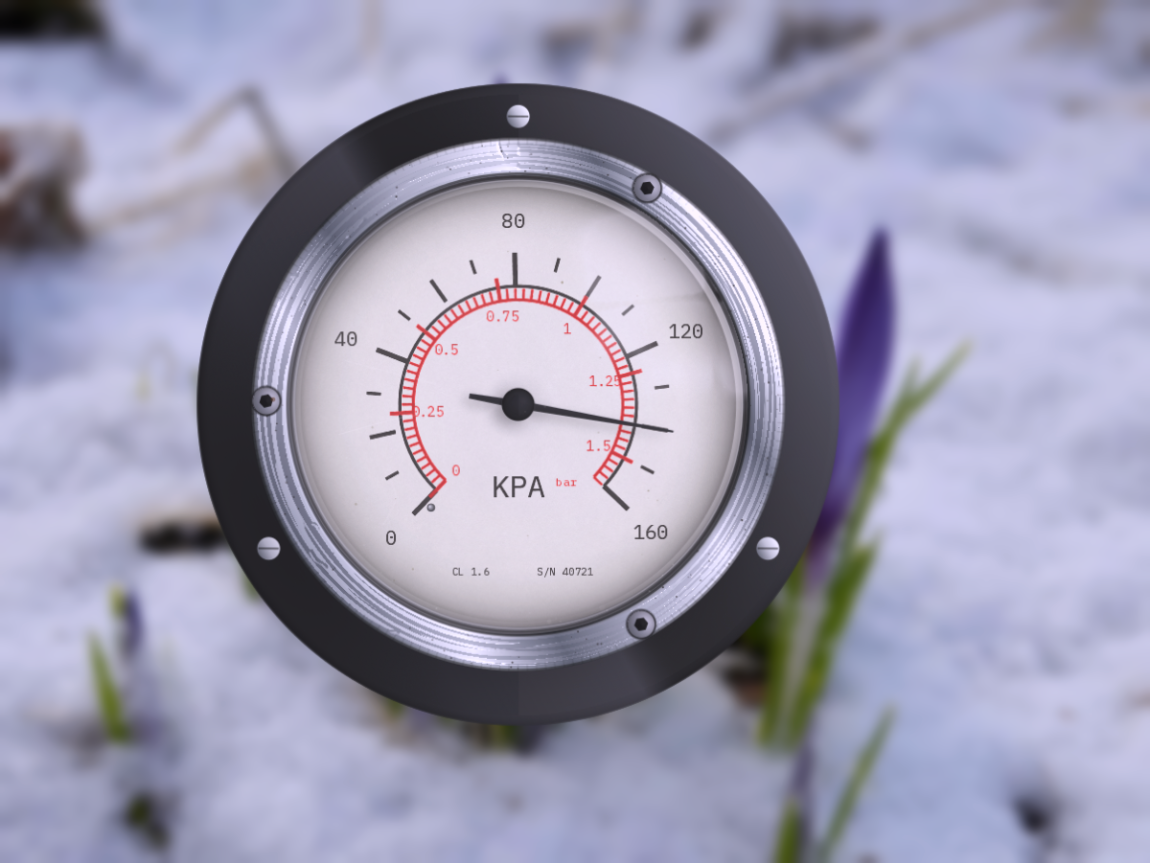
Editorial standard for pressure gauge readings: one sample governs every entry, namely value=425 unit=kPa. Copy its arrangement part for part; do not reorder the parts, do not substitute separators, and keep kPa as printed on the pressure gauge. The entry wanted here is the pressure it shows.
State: value=140 unit=kPa
